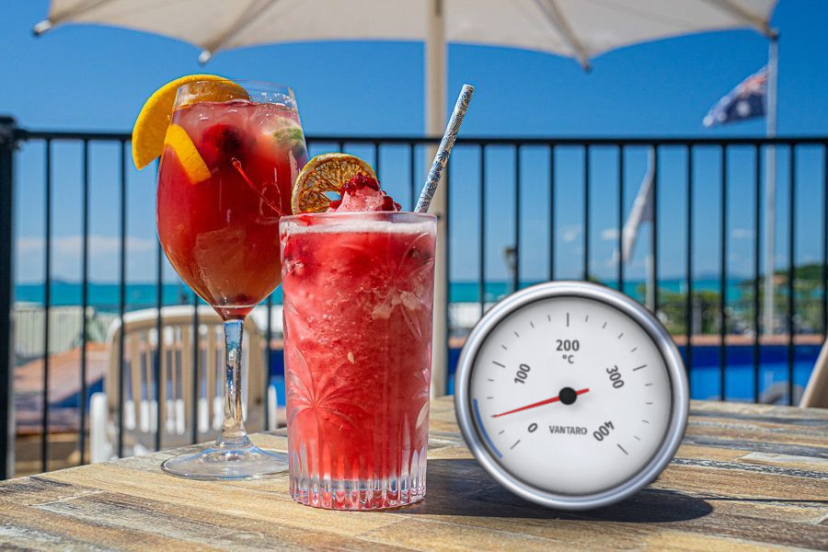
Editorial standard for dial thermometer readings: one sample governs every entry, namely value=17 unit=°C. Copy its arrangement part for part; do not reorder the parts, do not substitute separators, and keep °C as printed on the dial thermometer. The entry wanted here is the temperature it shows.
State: value=40 unit=°C
